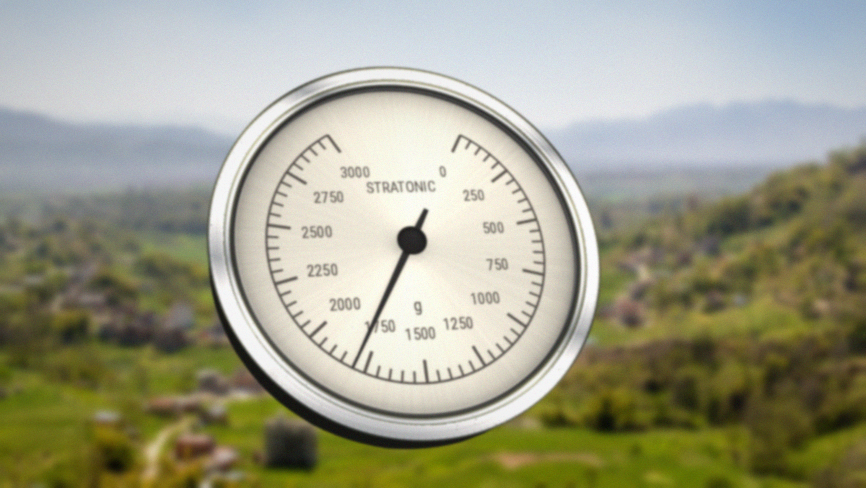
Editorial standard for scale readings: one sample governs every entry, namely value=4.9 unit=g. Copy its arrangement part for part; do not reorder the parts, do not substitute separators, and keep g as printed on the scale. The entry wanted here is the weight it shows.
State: value=1800 unit=g
